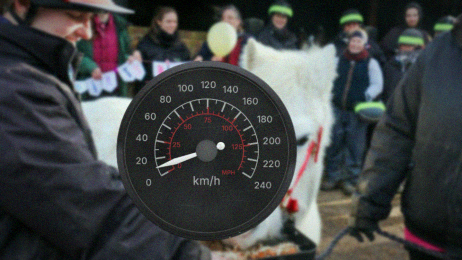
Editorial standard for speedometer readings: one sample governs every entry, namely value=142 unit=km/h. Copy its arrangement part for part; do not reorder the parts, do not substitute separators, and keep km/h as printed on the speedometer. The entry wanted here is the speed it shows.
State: value=10 unit=km/h
